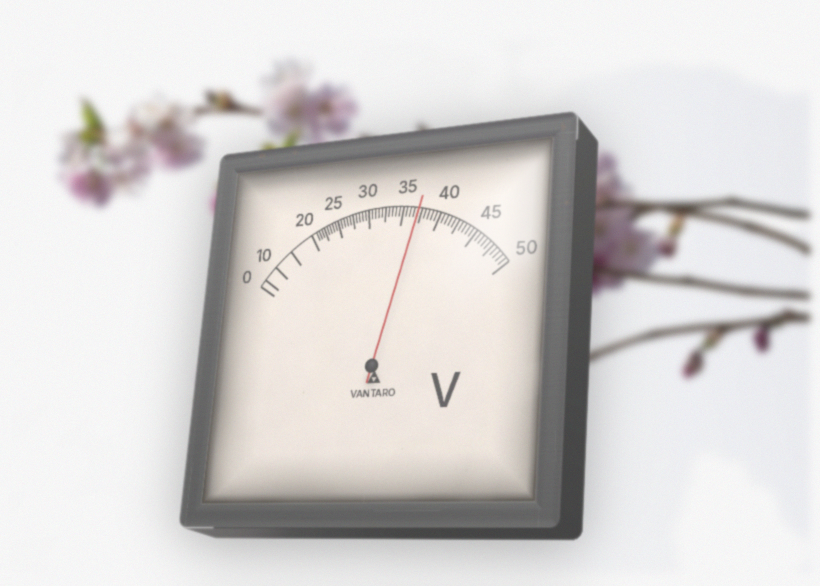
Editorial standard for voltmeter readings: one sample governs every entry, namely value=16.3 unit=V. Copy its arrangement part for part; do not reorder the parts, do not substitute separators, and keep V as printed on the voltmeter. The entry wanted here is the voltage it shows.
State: value=37.5 unit=V
